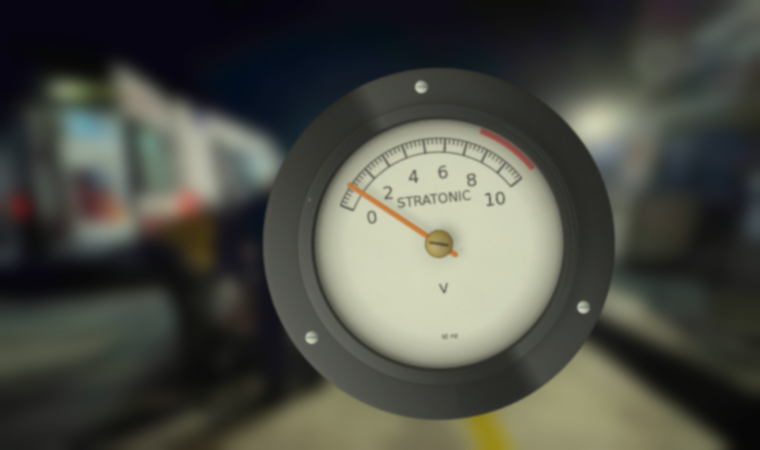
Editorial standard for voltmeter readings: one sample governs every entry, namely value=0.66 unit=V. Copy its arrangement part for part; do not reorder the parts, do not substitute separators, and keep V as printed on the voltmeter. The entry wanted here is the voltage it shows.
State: value=1 unit=V
